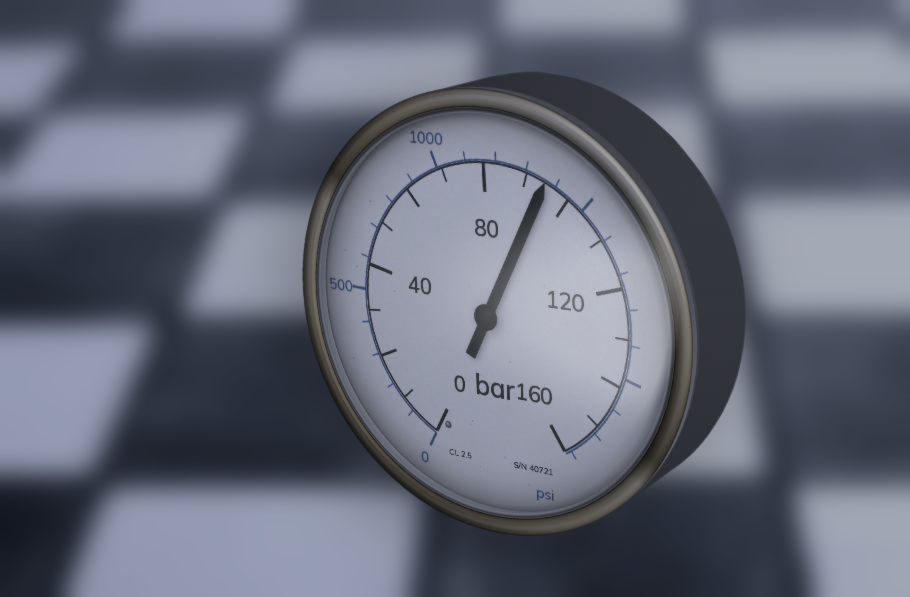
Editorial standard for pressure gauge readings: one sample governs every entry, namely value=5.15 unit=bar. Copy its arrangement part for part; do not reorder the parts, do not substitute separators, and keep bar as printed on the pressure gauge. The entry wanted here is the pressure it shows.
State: value=95 unit=bar
